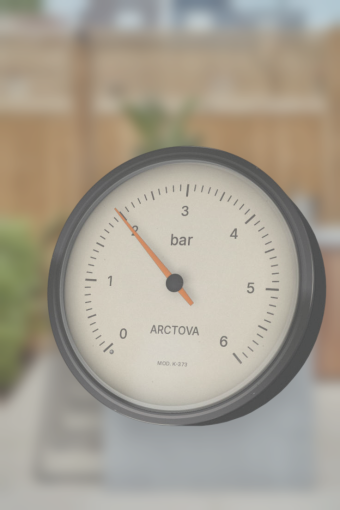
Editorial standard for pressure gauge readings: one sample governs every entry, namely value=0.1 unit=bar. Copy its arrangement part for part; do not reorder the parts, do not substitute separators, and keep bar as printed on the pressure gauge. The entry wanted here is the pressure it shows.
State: value=2 unit=bar
